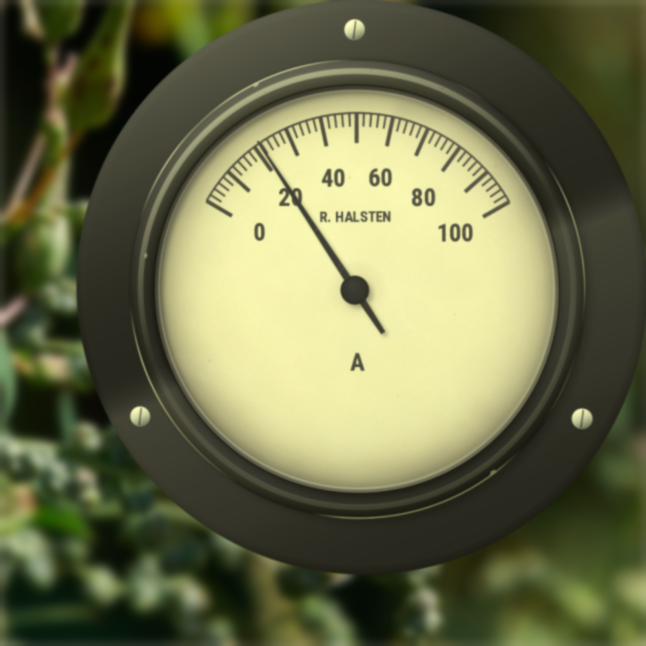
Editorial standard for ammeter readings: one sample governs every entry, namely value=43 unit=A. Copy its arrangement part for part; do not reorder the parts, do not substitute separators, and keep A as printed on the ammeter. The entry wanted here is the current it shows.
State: value=22 unit=A
